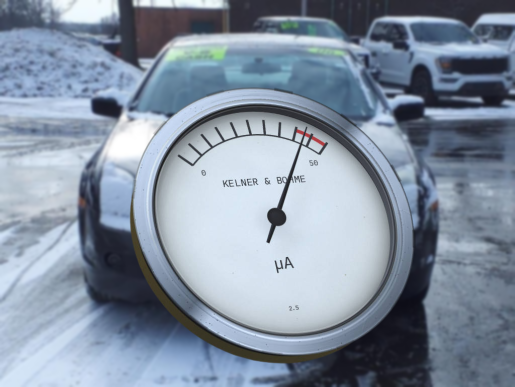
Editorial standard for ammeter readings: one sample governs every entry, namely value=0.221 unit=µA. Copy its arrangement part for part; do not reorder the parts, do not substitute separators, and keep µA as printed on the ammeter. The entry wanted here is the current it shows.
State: value=42.5 unit=µA
